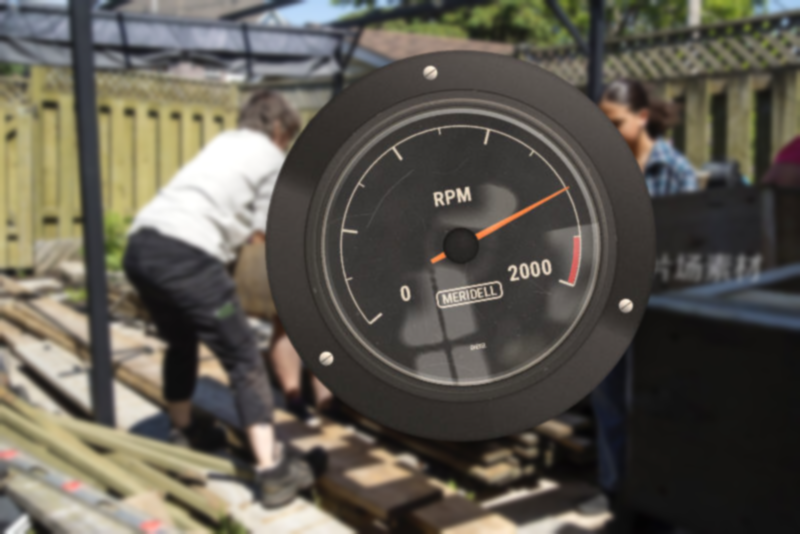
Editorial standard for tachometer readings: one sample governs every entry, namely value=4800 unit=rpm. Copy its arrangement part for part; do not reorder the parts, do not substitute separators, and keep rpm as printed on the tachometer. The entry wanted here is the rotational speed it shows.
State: value=1600 unit=rpm
